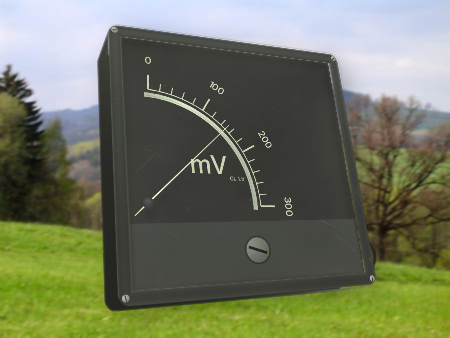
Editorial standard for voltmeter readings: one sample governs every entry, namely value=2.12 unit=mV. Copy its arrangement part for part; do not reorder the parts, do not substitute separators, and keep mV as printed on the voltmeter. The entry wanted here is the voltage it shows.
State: value=150 unit=mV
